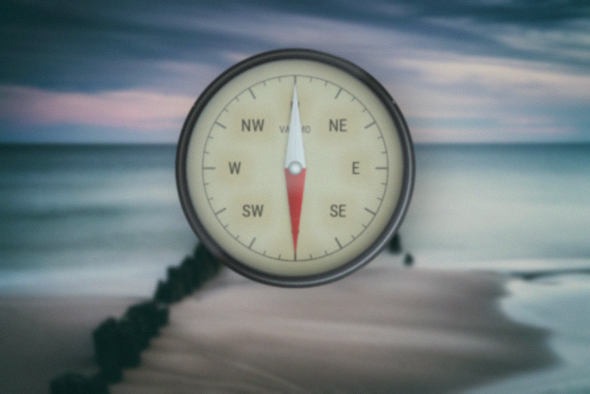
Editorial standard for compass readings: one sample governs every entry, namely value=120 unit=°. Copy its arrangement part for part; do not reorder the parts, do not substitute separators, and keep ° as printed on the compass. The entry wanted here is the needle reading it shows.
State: value=180 unit=°
